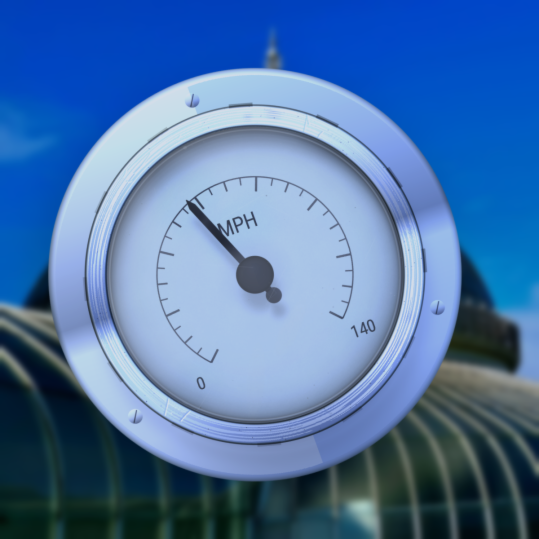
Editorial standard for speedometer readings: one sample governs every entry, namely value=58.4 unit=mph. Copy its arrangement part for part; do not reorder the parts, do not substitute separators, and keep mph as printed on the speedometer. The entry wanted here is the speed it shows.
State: value=57.5 unit=mph
